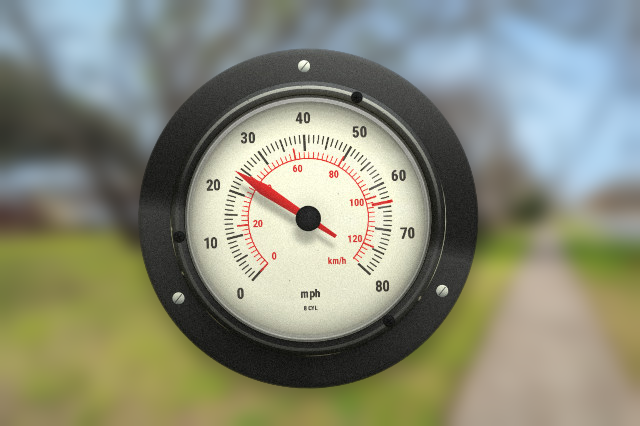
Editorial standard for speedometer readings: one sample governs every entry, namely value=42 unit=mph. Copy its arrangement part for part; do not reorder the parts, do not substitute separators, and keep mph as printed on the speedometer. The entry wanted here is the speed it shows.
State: value=24 unit=mph
